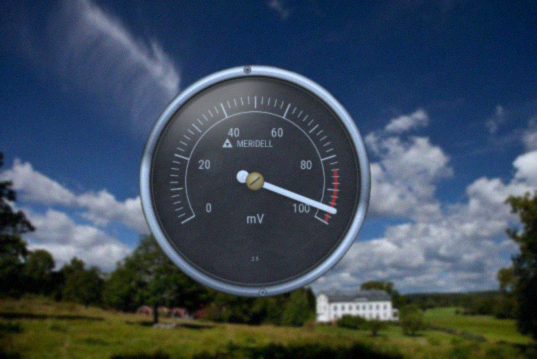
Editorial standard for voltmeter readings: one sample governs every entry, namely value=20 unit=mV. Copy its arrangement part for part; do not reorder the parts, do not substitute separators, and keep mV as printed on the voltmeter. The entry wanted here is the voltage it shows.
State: value=96 unit=mV
